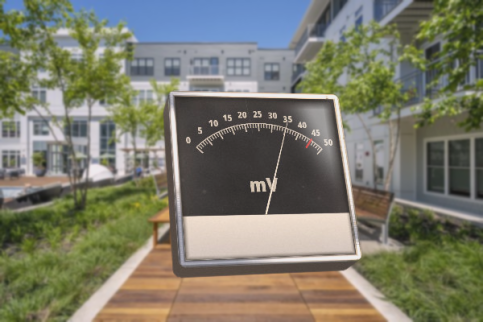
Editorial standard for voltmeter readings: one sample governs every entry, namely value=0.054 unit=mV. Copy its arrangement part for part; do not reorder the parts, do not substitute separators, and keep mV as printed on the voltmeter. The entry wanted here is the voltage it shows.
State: value=35 unit=mV
